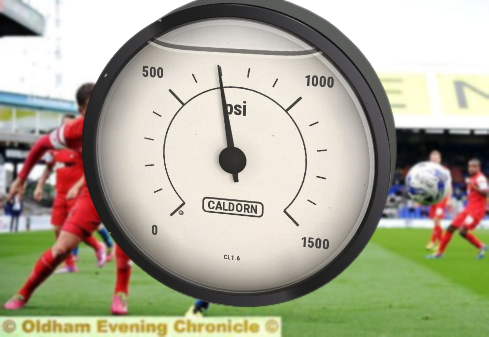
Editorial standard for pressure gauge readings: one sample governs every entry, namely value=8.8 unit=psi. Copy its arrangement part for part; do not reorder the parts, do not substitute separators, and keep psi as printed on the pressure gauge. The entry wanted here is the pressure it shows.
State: value=700 unit=psi
